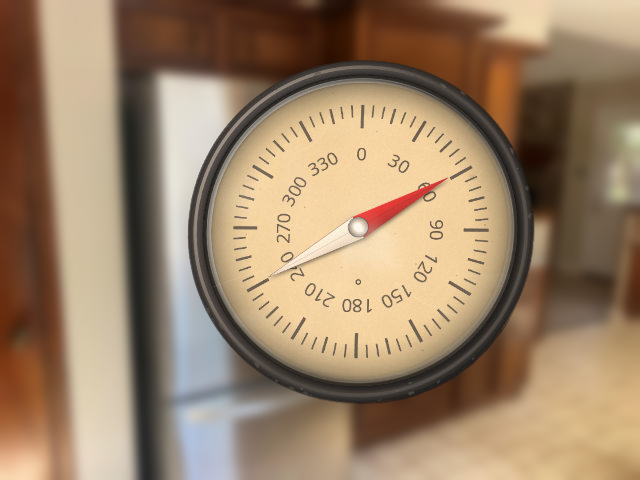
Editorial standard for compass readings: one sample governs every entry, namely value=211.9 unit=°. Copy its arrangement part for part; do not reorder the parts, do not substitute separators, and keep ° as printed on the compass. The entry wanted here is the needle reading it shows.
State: value=60 unit=°
